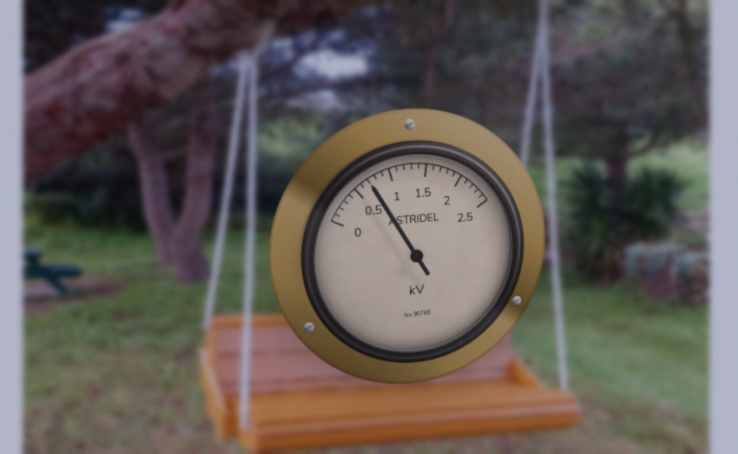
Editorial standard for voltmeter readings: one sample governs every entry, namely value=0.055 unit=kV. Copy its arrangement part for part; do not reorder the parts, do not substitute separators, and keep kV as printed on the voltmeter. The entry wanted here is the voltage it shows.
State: value=0.7 unit=kV
